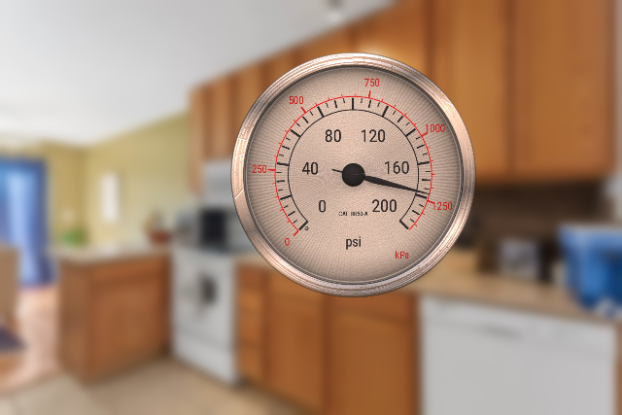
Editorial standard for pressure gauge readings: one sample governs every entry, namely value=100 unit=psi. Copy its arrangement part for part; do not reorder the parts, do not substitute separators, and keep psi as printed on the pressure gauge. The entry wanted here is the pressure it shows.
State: value=177.5 unit=psi
